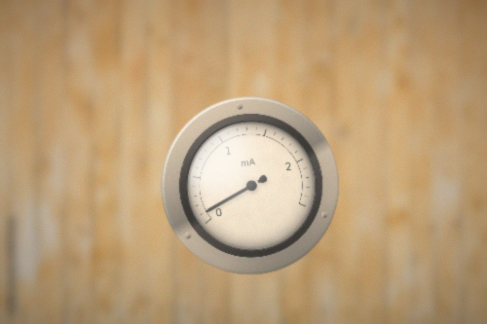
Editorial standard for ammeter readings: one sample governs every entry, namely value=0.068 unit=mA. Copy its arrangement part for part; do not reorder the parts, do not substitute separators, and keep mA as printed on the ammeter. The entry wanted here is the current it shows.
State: value=0.1 unit=mA
